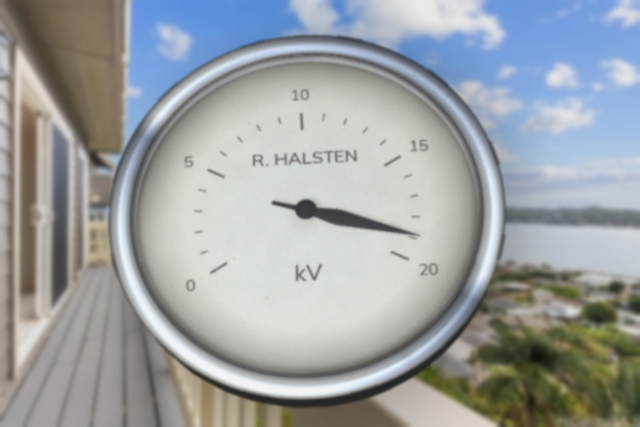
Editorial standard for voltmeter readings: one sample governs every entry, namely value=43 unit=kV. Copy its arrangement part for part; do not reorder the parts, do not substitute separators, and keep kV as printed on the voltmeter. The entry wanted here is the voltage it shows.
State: value=19 unit=kV
